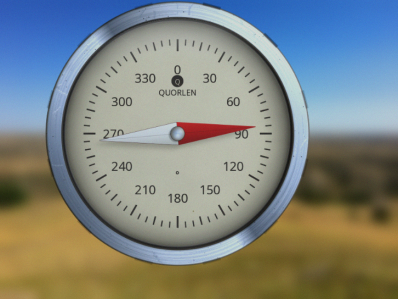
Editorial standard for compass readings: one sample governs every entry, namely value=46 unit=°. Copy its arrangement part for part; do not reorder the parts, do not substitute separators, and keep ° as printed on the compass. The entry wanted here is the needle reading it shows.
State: value=85 unit=°
